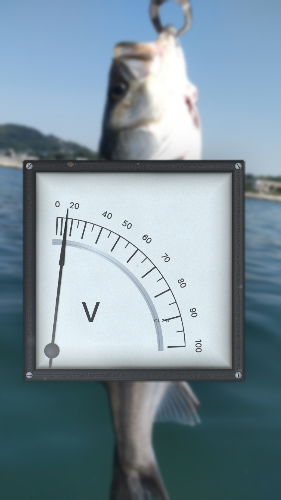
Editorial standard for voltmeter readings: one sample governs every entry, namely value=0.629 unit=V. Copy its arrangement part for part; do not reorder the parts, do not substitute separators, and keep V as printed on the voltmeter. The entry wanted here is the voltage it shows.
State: value=15 unit=V
